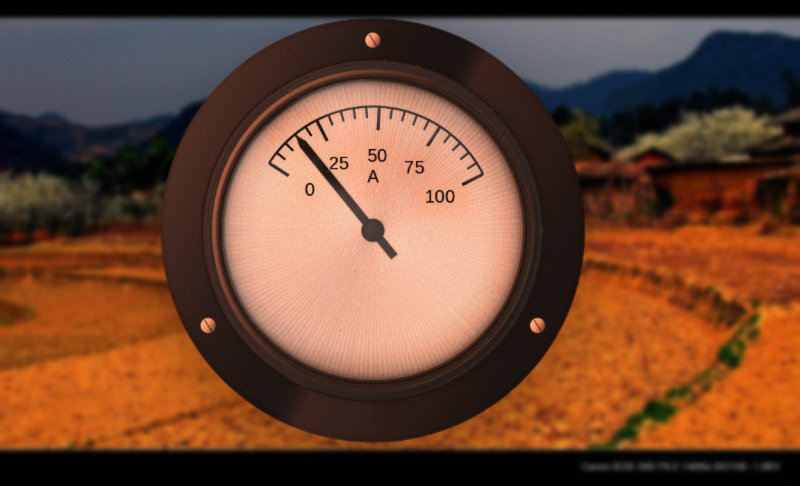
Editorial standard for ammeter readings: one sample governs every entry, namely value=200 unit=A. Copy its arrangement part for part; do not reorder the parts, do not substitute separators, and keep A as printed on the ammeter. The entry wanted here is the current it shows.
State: value=15 unit=A
